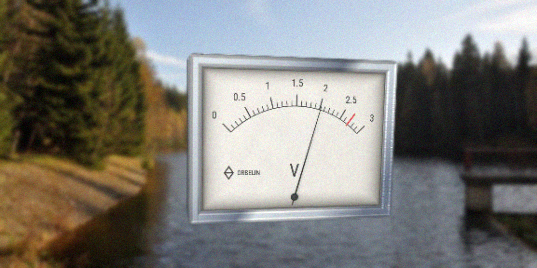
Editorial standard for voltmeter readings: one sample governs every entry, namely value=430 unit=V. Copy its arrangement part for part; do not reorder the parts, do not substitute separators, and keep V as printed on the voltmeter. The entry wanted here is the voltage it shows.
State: value=2 unit=V
